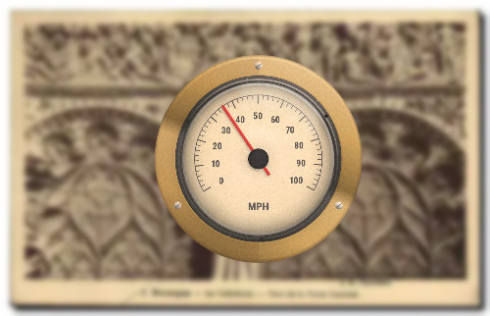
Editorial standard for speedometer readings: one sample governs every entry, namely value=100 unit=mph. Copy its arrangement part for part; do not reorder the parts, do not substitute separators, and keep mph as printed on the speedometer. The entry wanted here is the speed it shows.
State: value=36 unit=mph
